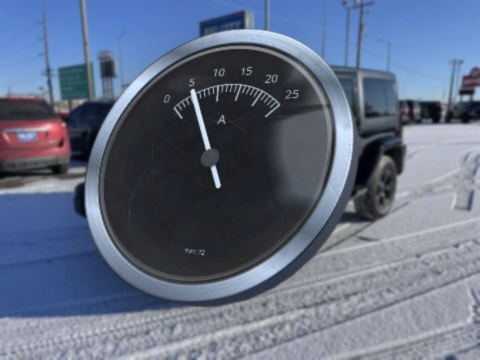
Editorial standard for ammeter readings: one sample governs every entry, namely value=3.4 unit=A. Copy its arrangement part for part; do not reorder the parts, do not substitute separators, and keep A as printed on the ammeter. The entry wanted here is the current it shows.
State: value=5 unit=A
